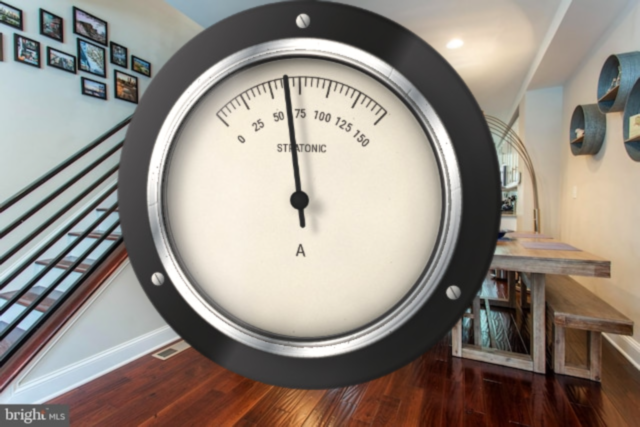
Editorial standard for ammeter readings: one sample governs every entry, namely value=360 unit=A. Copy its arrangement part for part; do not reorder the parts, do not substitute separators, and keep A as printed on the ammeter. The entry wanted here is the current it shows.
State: value=65 unit=A
